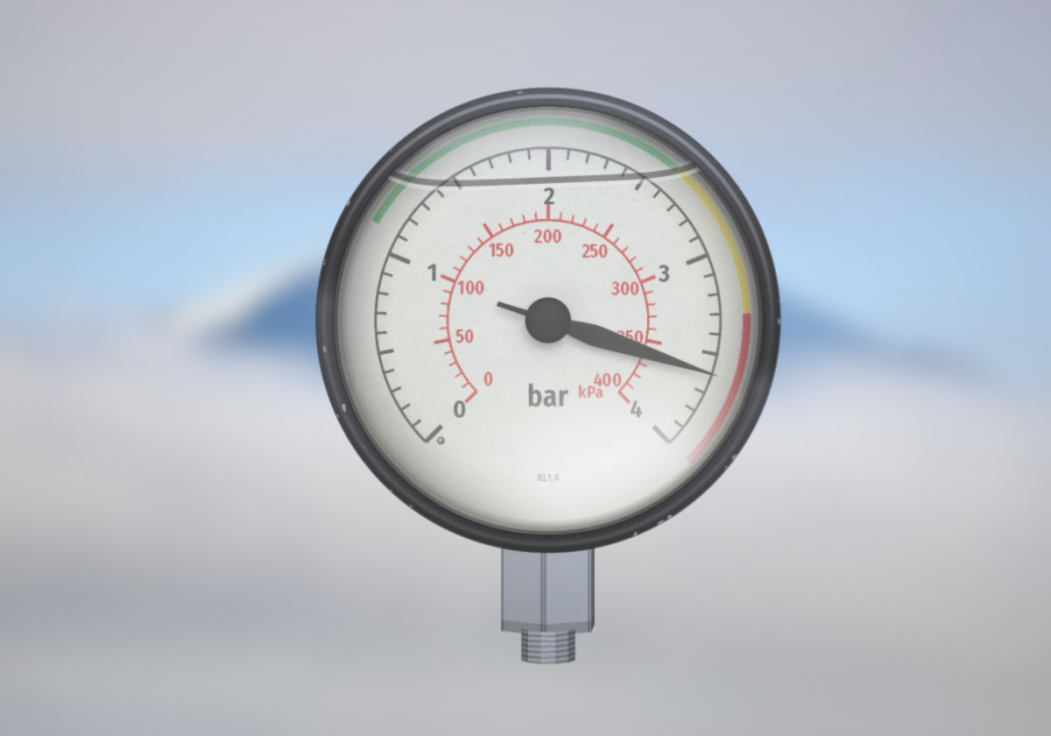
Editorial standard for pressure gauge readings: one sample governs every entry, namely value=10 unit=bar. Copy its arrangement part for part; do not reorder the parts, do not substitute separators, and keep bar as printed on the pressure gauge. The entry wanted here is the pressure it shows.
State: value=3.6 unit=bar
